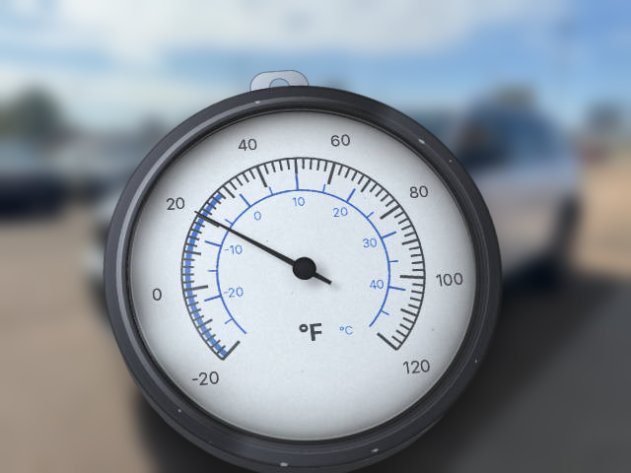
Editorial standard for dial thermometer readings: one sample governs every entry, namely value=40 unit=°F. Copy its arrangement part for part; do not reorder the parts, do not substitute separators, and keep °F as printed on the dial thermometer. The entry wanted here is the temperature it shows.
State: value=20 unit=°F
